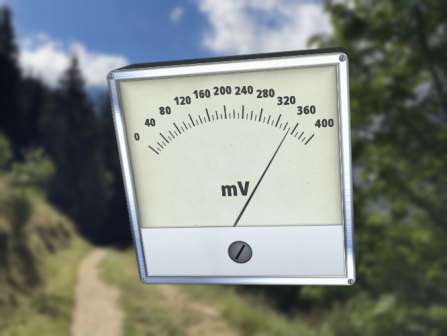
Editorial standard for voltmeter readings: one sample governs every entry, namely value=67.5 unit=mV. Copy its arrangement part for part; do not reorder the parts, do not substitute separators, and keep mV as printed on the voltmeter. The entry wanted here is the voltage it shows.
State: value=350 unit=mV
